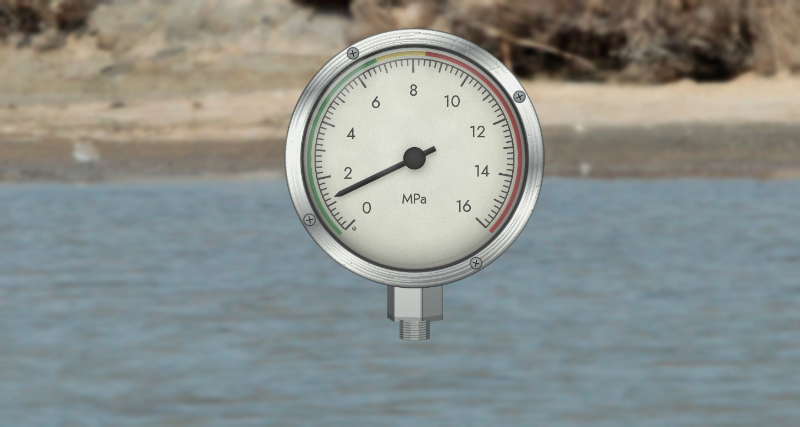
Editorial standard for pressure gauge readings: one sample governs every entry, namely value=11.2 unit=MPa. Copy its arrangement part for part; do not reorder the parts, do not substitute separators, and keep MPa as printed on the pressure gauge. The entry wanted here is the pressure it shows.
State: value=1.2 unit=MPa
